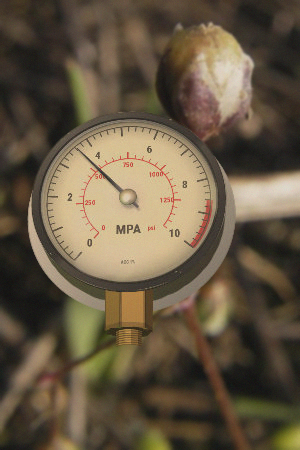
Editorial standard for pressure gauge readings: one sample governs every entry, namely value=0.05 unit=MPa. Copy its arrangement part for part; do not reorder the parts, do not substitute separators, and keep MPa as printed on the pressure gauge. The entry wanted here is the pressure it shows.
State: value=3.6 unit=MPa
